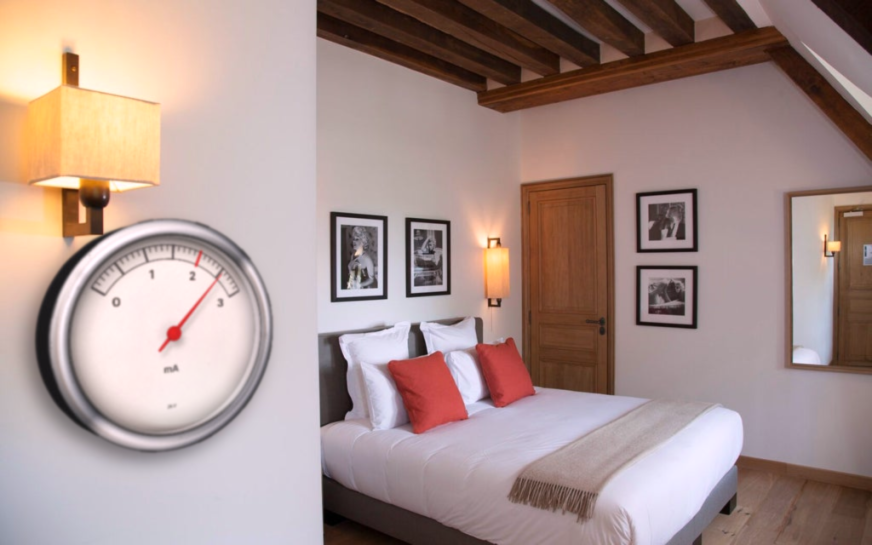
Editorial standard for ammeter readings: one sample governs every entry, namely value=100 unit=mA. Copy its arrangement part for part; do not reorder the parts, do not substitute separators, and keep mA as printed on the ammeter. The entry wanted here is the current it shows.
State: value=2.5 unit=mA
